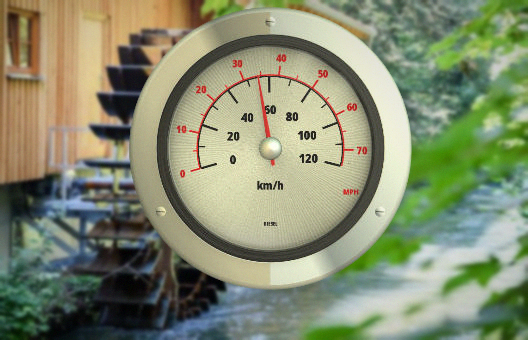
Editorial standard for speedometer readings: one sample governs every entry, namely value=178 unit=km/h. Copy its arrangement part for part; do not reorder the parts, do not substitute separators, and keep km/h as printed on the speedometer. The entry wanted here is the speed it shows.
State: value=55 unit=km/h
